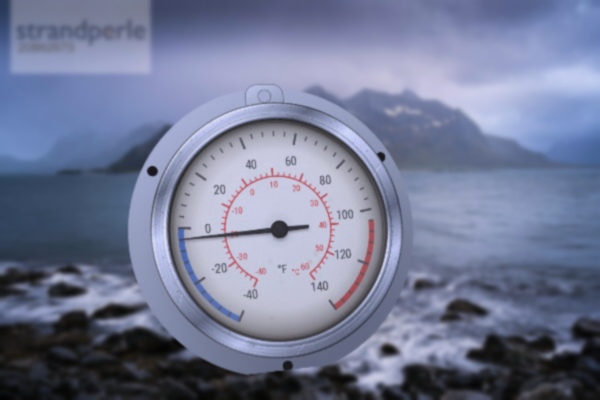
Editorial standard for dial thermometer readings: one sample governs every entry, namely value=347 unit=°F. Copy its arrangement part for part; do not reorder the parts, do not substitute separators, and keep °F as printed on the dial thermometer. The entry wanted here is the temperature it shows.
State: value=-4 unit=°F
